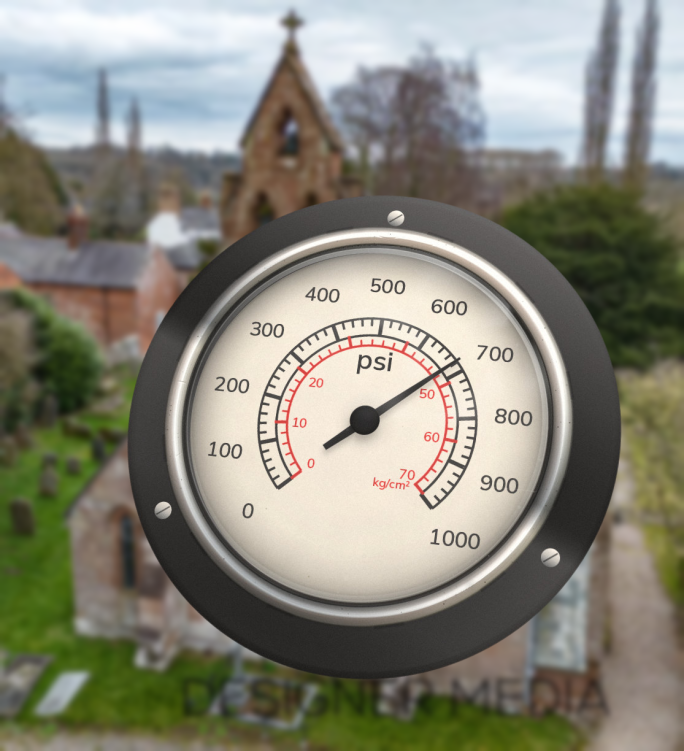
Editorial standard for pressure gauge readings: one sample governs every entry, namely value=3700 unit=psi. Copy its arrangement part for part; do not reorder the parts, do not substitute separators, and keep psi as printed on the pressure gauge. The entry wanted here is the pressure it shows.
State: value=680 unit=psi
